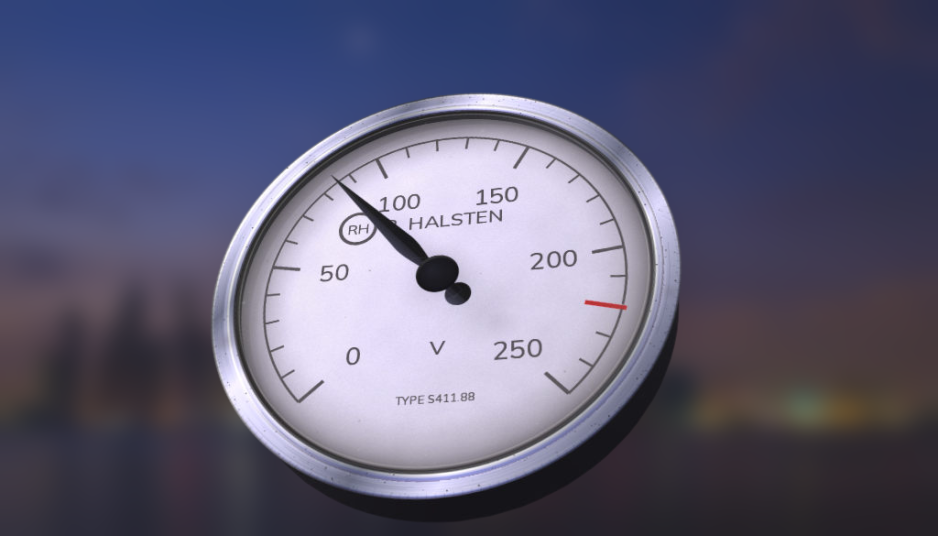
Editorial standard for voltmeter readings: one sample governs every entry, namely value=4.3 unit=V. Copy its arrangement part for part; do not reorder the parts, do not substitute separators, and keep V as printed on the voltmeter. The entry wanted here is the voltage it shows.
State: value=85 unit=V
